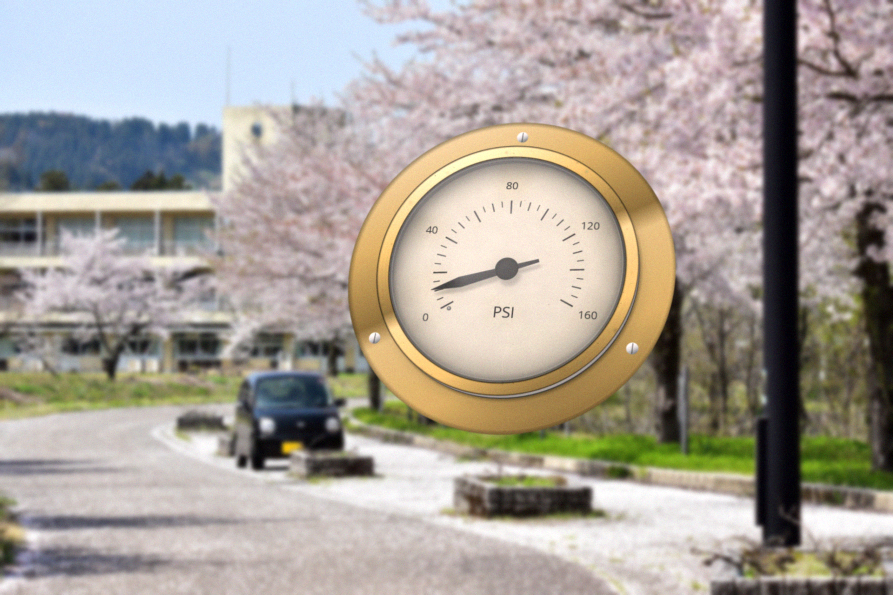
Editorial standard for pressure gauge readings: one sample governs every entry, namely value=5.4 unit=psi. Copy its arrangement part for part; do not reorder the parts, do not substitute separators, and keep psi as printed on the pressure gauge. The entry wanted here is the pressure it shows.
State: value=10 unit=psi
